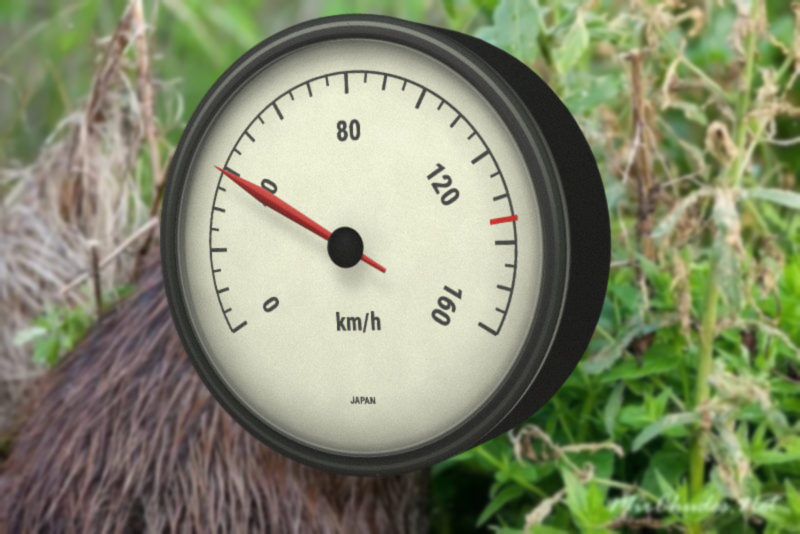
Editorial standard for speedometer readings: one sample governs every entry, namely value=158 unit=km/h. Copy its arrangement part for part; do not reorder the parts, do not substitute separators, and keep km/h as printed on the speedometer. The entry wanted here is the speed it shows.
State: value=40 unit=km/h
